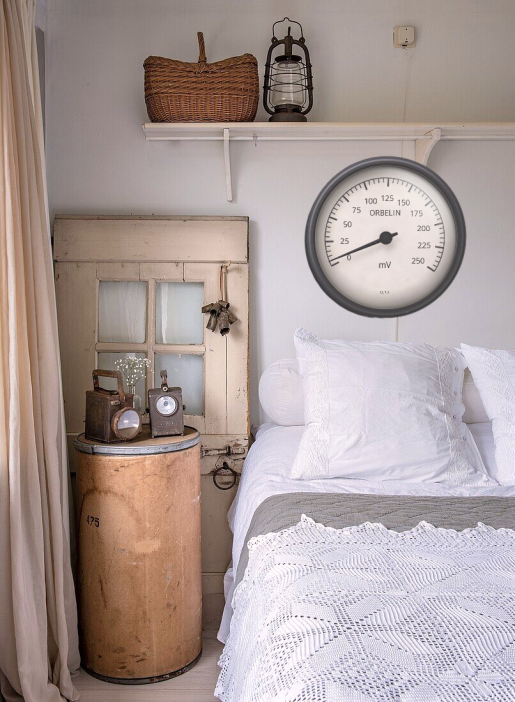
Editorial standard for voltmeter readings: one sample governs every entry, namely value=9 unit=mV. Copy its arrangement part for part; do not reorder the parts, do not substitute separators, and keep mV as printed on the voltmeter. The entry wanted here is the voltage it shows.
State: value=5 unit=mV
